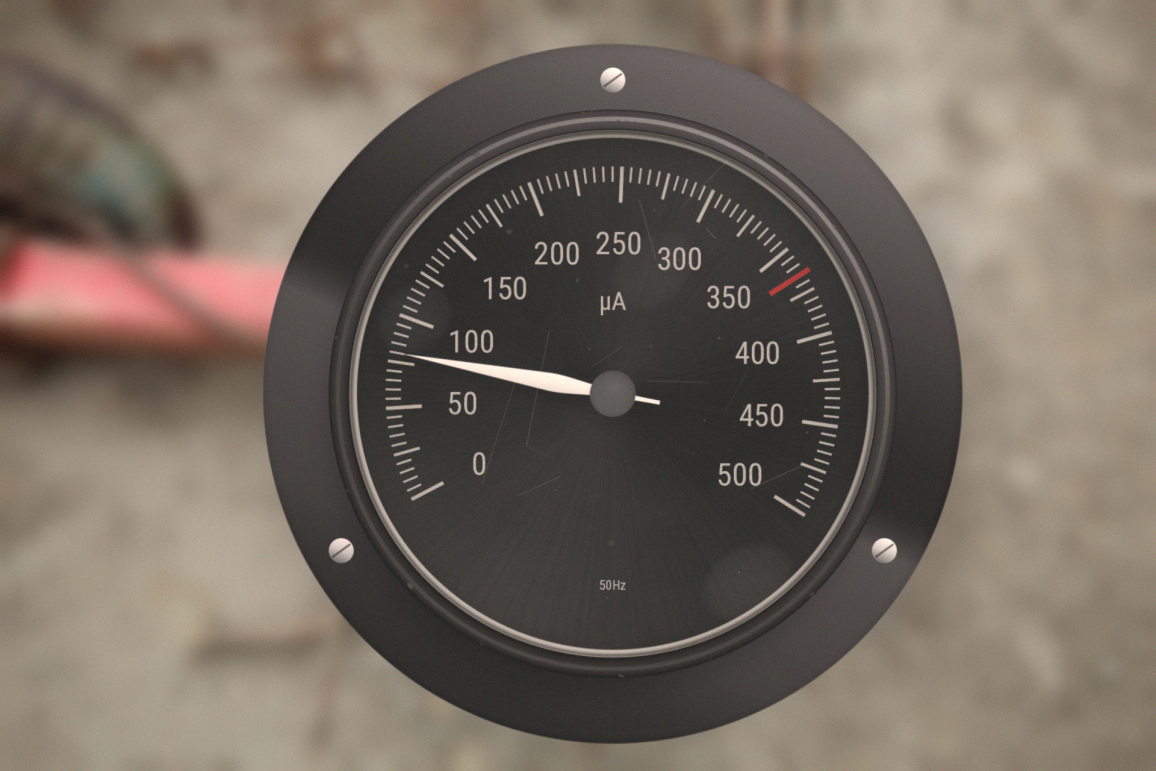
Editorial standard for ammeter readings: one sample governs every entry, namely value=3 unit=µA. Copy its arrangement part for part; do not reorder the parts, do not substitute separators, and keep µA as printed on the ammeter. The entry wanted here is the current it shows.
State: value=80 unit=µA
